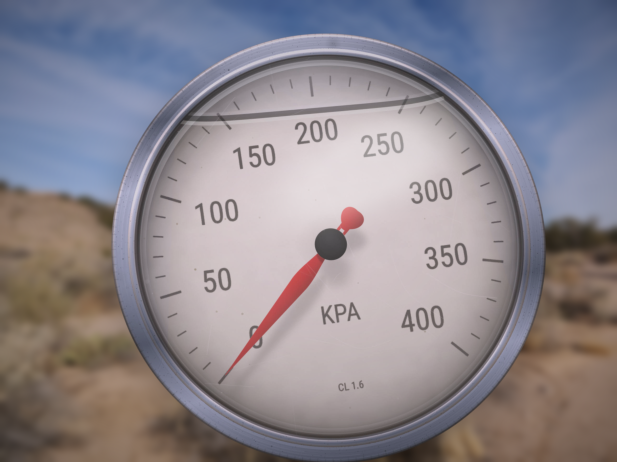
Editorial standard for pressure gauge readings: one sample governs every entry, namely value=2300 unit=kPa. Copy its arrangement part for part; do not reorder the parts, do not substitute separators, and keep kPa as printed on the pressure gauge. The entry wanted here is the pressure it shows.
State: value=0 unit=kPa
